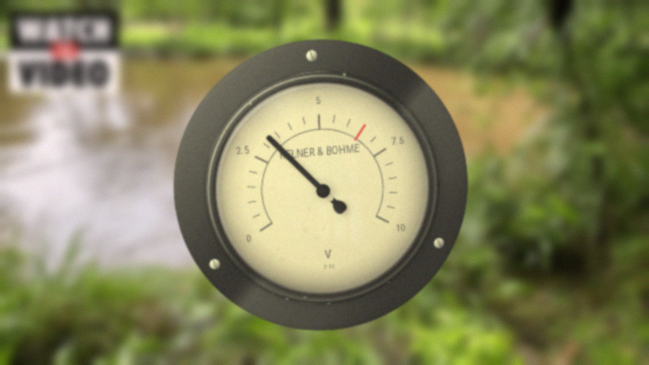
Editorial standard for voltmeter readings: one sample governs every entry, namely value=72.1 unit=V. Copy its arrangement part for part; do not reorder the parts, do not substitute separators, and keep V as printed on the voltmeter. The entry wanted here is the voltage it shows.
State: value=3.25 unit=V
